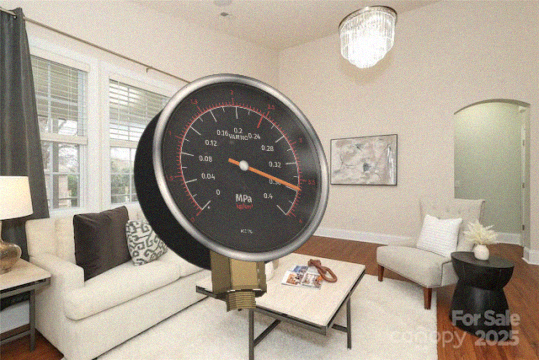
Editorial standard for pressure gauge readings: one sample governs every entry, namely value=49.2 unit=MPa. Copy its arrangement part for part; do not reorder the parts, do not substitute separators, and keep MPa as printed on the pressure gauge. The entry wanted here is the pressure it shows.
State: value=0.36 unit=MPa
